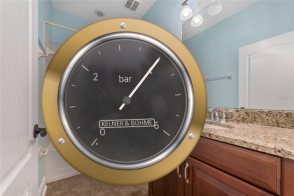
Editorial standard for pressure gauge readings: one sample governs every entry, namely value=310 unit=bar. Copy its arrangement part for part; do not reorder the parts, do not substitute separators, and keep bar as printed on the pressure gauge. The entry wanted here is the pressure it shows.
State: value=4 unit=bar
